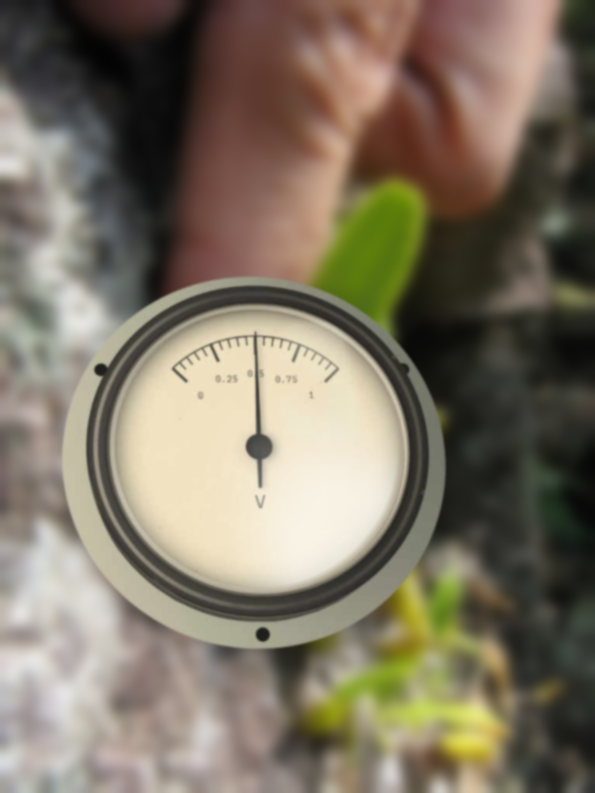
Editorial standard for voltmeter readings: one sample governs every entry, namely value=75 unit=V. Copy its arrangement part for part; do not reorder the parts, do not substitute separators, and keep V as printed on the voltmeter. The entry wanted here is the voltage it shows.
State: value=0.5 unit=V
